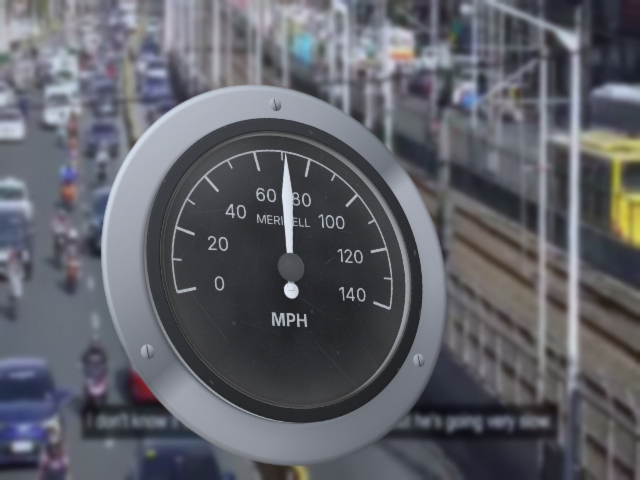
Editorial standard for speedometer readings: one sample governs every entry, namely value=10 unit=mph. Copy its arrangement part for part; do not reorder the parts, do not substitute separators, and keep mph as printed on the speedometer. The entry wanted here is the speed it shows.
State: value=70 unit=mph
